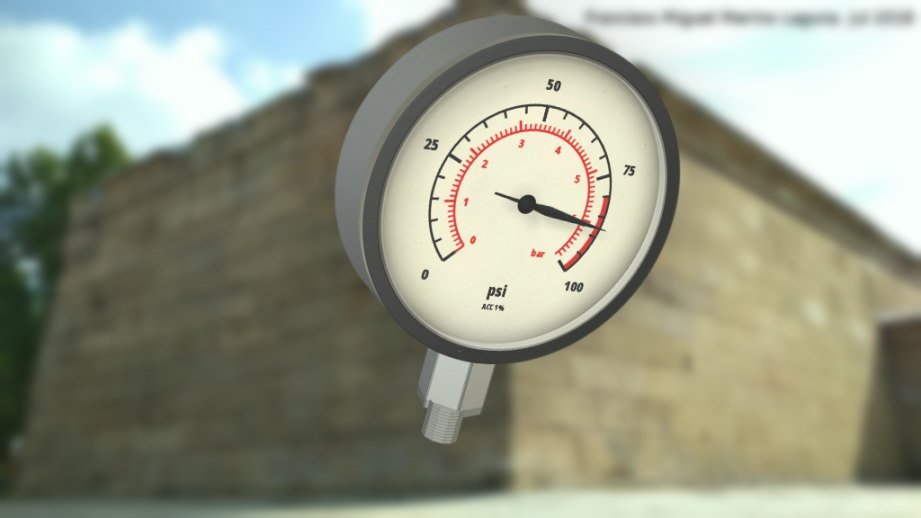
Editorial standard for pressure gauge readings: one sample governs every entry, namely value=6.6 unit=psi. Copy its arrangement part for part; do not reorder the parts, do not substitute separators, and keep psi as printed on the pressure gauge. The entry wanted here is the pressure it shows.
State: value=87.5 unit=psi
